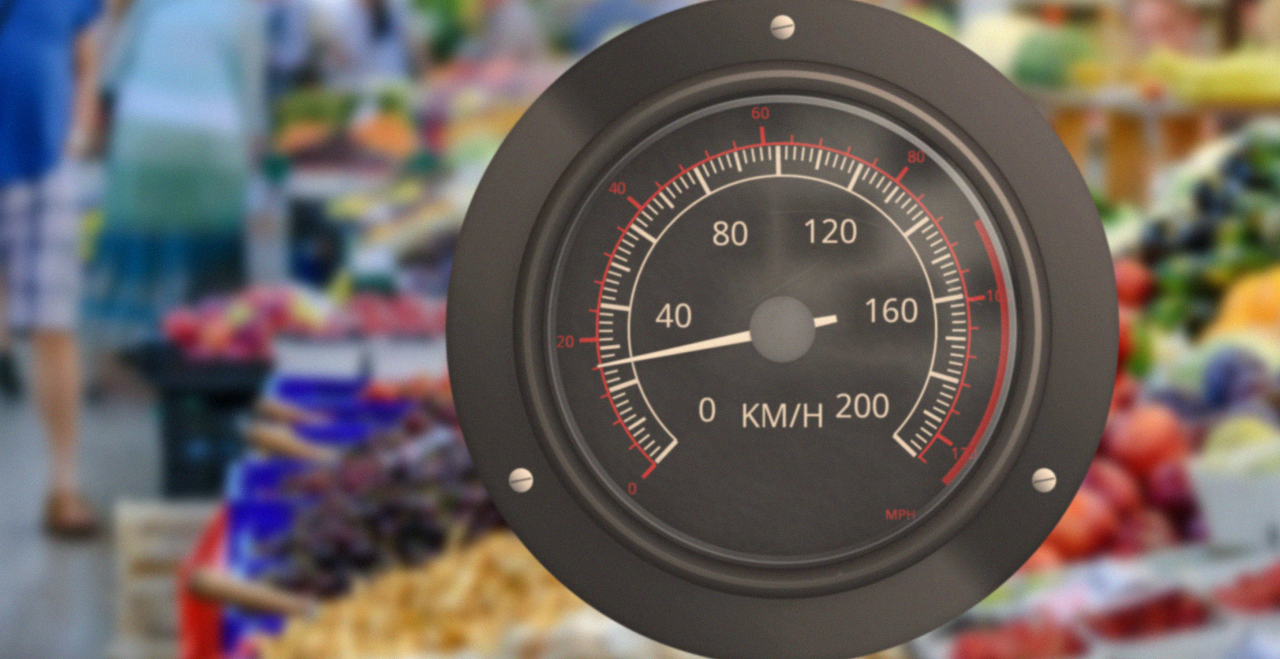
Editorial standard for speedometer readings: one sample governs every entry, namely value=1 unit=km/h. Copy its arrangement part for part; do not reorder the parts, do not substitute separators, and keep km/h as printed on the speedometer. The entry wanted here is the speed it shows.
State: value=26 unit=km/h
